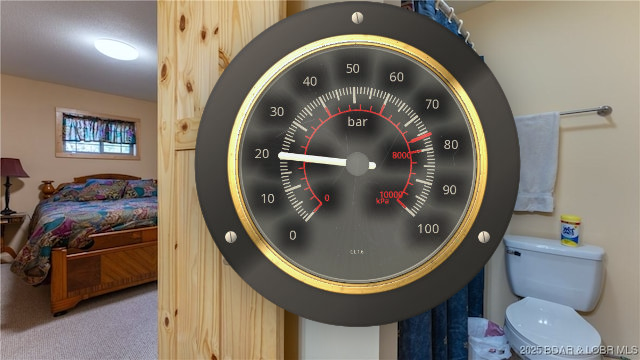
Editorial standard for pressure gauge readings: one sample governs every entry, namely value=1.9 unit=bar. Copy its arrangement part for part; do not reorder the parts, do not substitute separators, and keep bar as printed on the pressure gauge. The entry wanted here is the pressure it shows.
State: value=20 unit=bar
